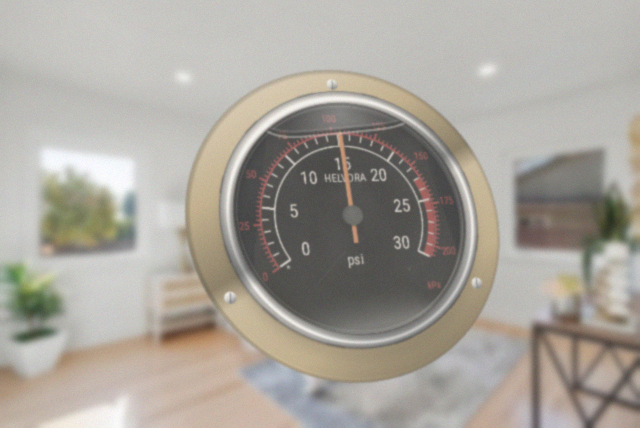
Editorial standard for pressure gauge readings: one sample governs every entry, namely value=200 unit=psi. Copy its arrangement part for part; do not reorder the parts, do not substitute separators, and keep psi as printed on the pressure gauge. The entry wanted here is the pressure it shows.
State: value=15 unit=psi
